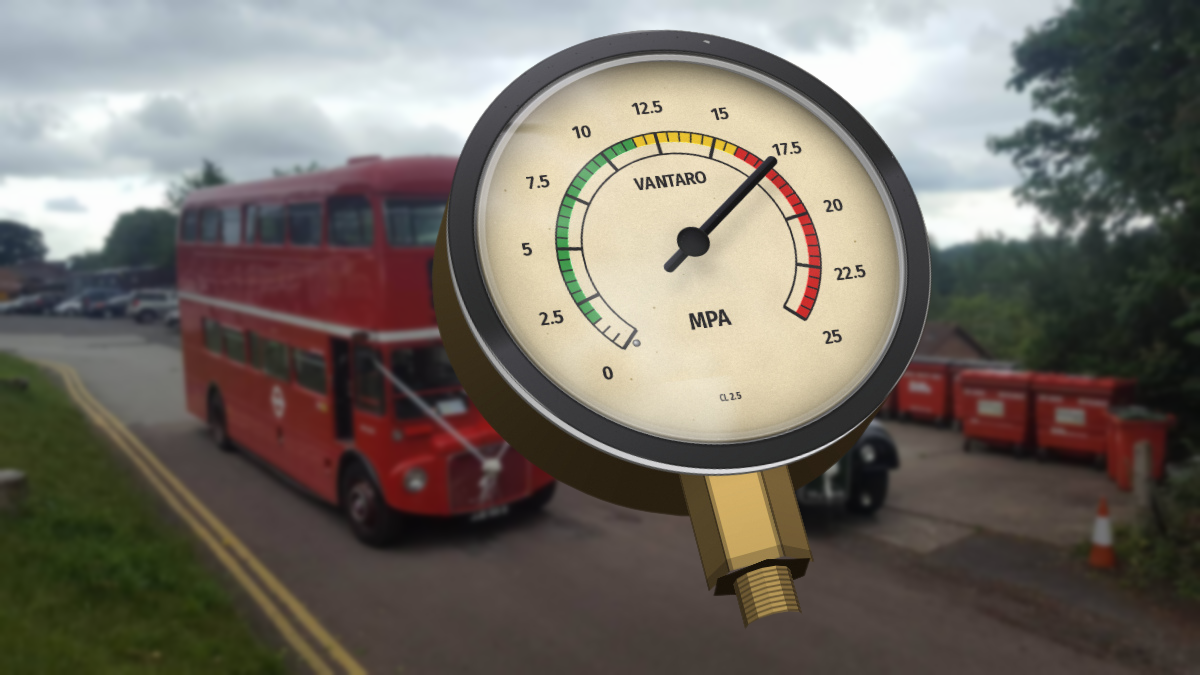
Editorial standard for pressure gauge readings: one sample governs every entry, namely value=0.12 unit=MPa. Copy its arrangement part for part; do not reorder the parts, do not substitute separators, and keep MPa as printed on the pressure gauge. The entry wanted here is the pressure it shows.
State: value=17.5 unit=MPa
